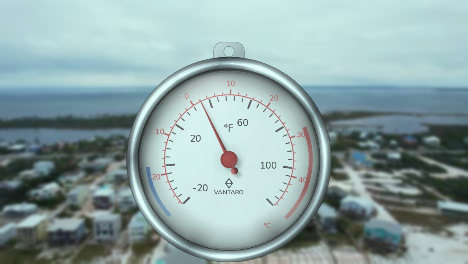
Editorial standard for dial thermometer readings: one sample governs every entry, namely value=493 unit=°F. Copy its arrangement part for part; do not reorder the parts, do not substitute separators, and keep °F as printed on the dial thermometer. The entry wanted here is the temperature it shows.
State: value=36 unit=°F
